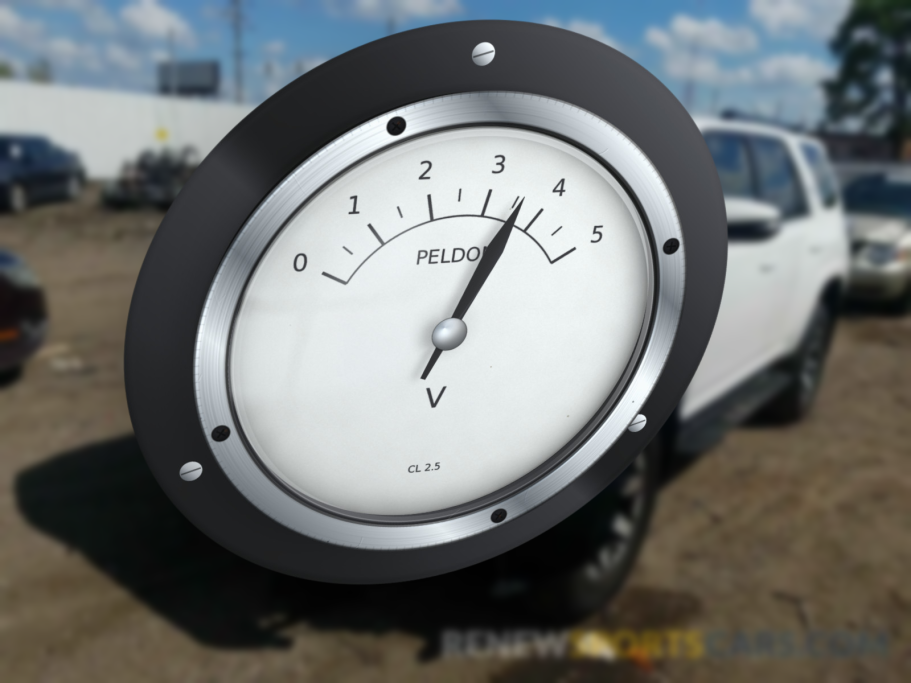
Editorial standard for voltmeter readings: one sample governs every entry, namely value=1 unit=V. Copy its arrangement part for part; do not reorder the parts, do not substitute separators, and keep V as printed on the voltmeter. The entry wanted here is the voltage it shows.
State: value=3.5 unit=V
